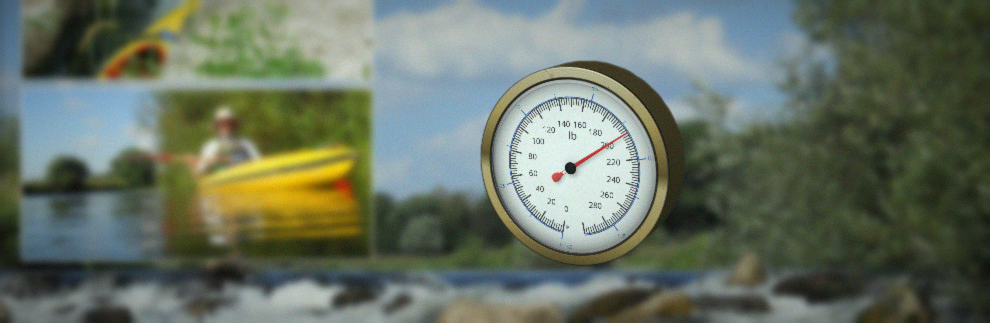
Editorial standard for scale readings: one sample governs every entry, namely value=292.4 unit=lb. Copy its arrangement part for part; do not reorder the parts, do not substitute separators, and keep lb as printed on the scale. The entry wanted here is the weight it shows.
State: value=200 unit=lb
